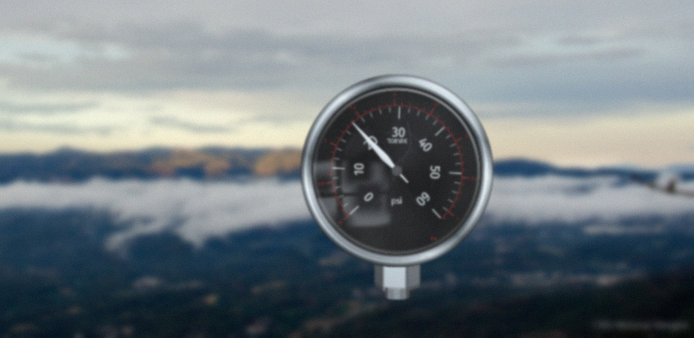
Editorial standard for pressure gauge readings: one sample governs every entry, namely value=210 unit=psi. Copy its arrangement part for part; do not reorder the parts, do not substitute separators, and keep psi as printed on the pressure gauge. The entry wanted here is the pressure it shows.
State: value=20 unit=psi
